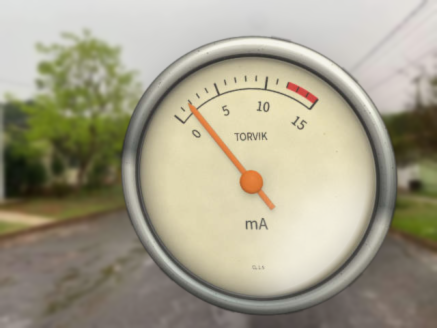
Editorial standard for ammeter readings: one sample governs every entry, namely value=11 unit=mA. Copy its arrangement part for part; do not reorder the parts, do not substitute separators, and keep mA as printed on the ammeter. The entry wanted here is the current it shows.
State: value=2 unit=mA
